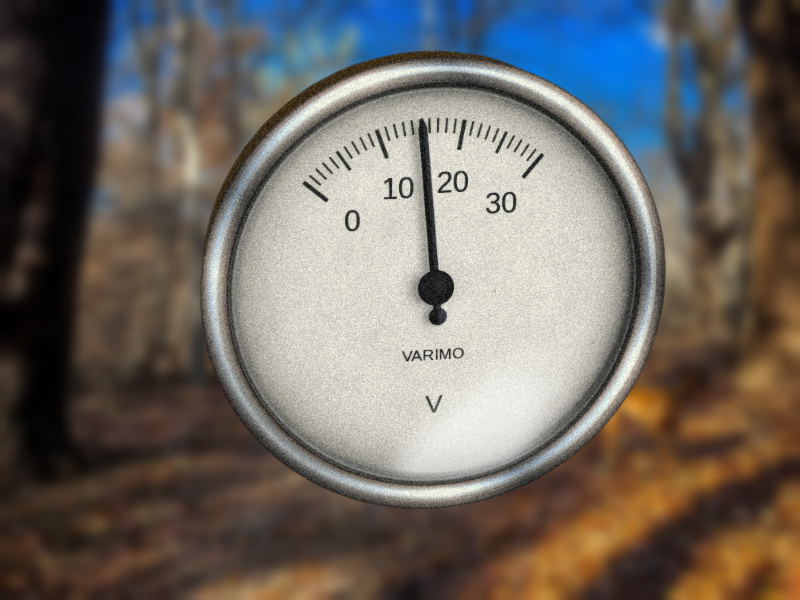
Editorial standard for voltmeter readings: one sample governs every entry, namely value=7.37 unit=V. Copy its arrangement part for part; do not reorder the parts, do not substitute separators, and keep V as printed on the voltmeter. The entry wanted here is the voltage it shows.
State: value=15 unit=V
